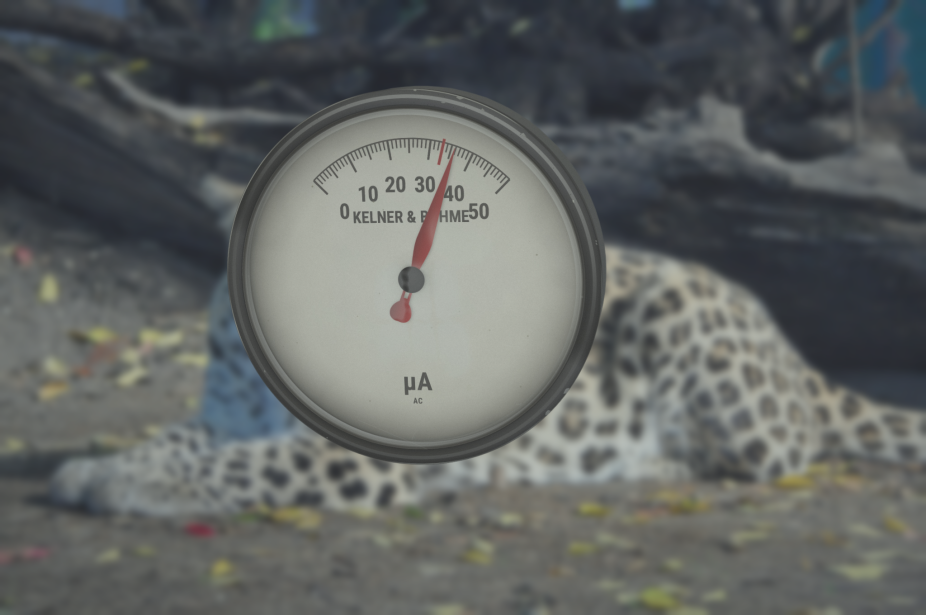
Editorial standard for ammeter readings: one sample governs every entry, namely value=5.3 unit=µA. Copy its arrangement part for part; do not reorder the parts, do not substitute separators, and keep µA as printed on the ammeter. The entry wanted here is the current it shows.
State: value=36 unit=µA
